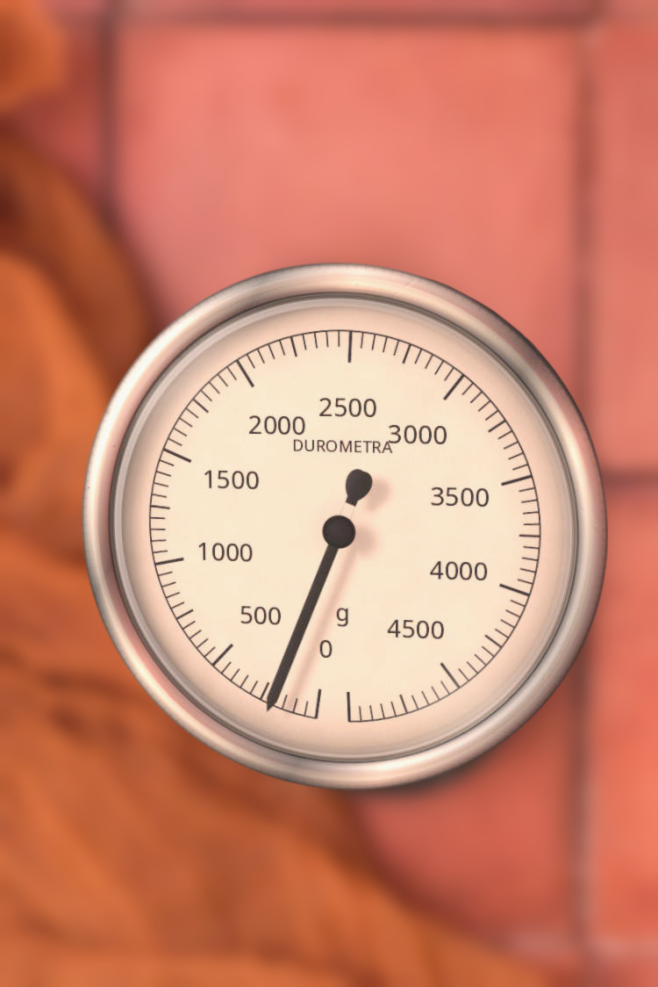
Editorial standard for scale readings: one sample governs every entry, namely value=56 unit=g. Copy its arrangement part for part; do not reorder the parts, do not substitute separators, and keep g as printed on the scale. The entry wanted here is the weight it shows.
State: value=200 unit=g
